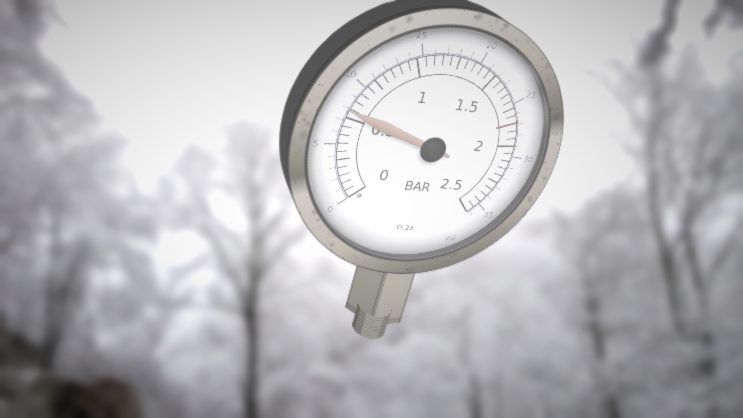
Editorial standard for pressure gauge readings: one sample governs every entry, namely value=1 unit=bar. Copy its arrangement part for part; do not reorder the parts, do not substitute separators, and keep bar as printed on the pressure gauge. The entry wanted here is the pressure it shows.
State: value=0.55 unit=bar
